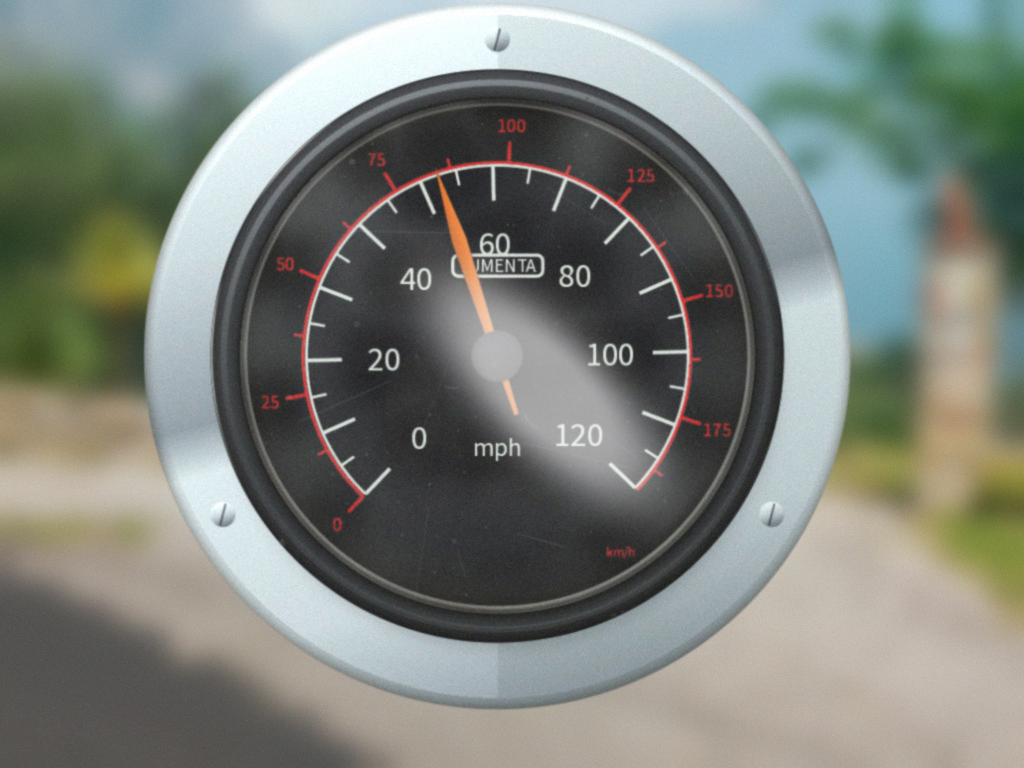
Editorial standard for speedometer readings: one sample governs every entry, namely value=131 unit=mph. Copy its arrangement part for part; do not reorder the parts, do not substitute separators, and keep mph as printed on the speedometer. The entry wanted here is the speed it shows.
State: value=52.5 unit=mph
